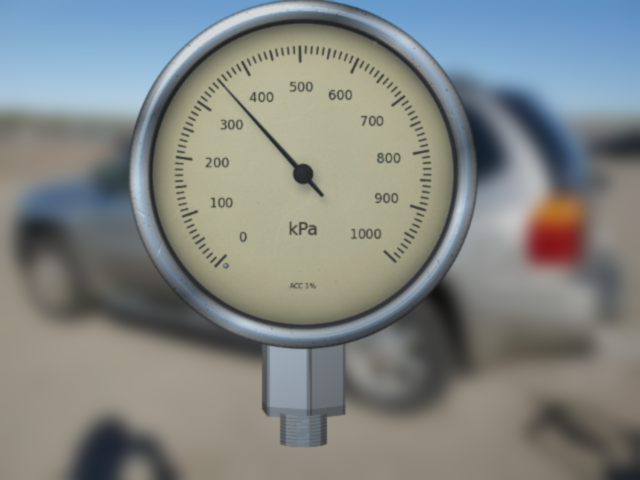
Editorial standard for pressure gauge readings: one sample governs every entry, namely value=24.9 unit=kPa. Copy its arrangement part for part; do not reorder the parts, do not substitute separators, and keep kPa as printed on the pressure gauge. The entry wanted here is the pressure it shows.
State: value=350 unit=kPa
